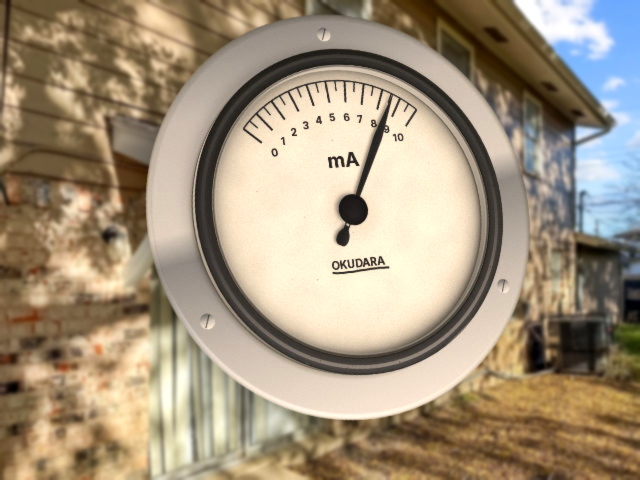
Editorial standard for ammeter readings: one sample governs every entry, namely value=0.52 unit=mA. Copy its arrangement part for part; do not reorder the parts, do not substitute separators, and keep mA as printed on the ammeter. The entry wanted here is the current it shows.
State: value=8.5 unit=mA
